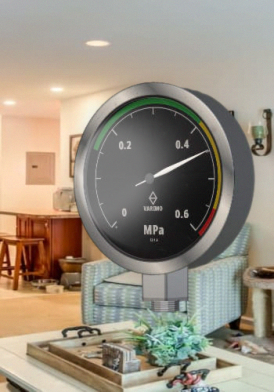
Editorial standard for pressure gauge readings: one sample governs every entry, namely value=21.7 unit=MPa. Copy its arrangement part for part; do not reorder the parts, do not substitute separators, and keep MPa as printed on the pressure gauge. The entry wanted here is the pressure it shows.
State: value=0.45 unit=MPa
